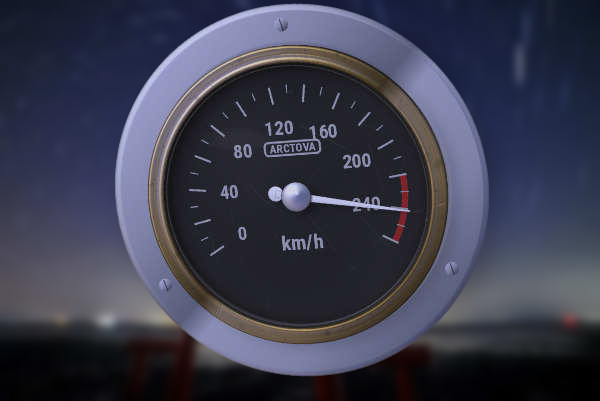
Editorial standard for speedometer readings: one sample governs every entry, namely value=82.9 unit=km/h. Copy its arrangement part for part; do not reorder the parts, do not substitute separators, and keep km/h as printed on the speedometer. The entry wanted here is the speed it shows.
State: value=240 unit=km/h
